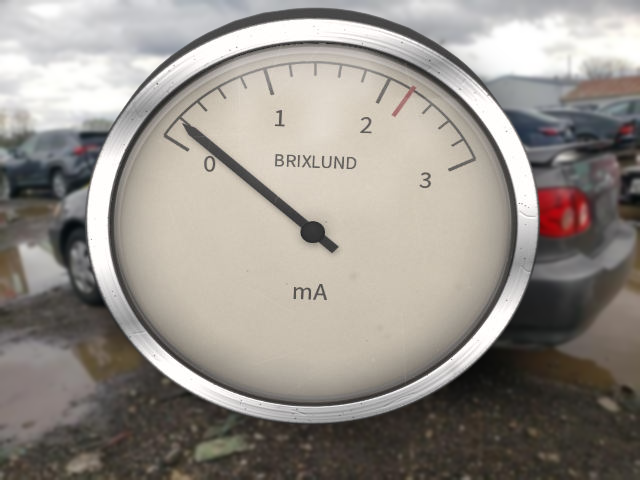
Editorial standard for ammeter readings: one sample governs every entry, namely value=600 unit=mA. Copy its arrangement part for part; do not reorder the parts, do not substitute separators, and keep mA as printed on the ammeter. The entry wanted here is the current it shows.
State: value=0.2 unit=mA
